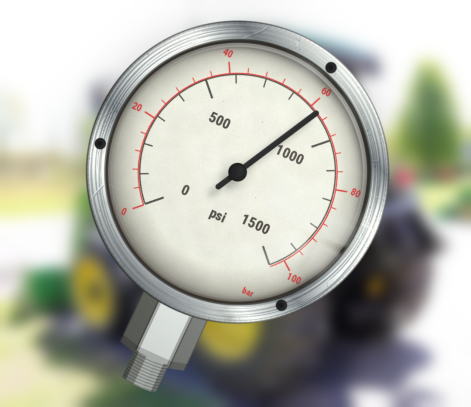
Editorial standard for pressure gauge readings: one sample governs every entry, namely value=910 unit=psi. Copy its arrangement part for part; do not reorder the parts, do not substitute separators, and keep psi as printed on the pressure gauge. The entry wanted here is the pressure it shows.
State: value=900 unit=psi
